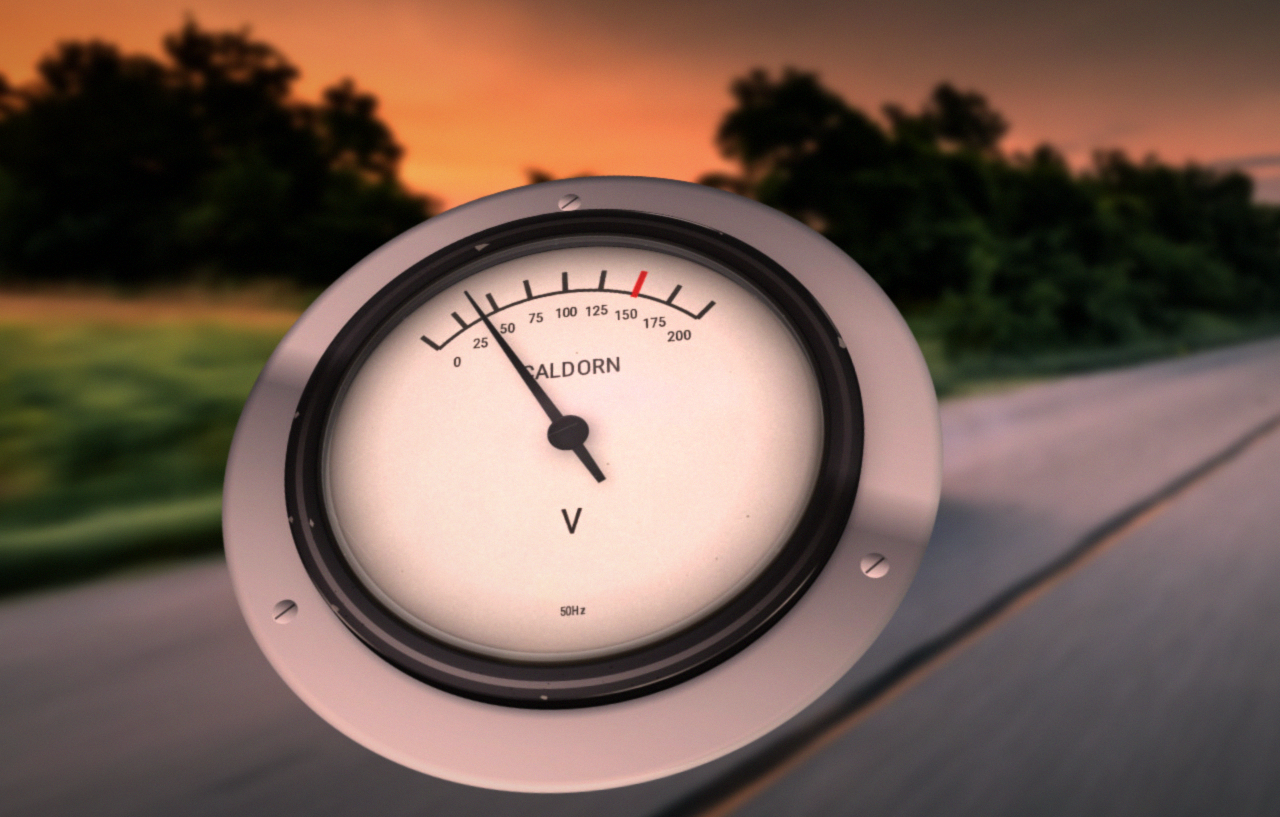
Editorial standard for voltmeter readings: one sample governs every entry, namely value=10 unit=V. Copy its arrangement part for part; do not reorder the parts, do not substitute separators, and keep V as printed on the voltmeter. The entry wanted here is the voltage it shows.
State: value=37.5 unit=V
